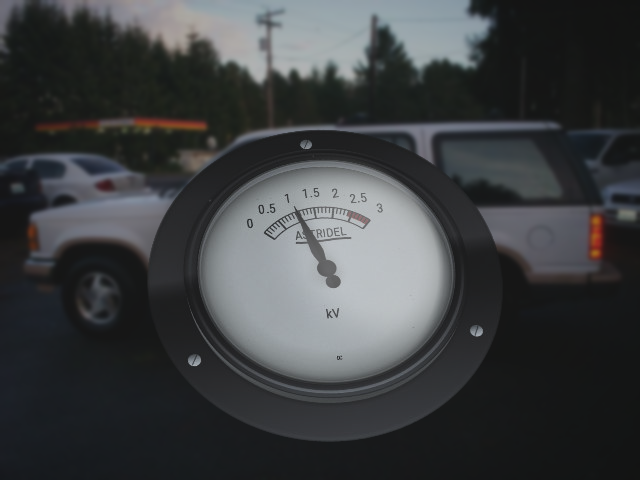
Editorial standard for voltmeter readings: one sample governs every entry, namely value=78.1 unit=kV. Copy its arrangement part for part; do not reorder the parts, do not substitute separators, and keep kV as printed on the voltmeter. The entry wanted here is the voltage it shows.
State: value=1 unit=kV
